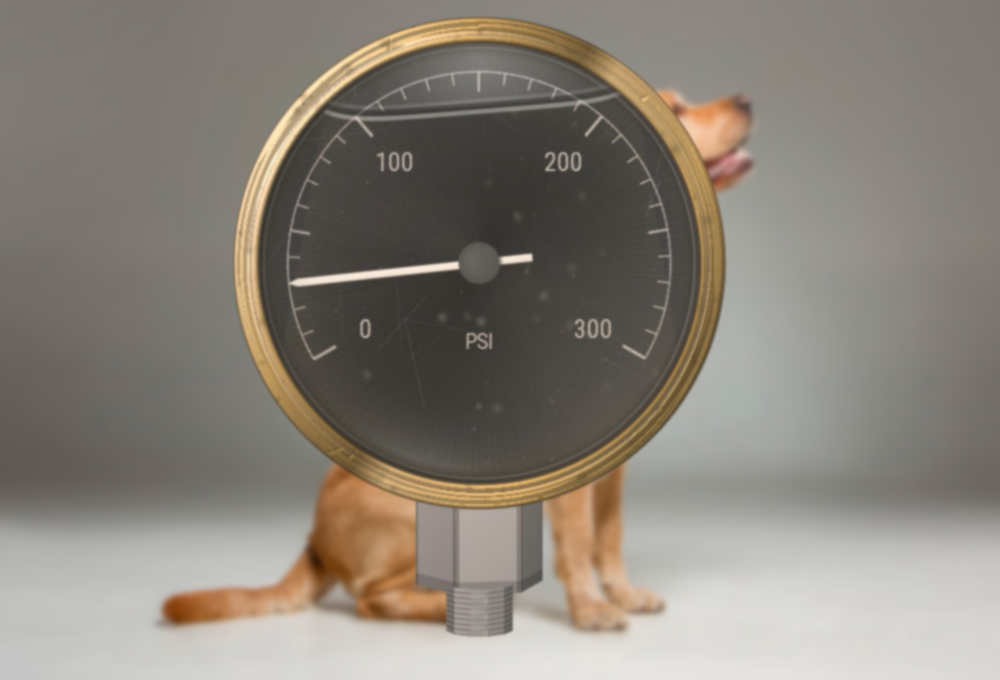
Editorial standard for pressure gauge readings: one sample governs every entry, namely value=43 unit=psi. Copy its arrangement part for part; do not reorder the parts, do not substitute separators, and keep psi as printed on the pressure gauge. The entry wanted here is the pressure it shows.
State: value=30 unit=psi
